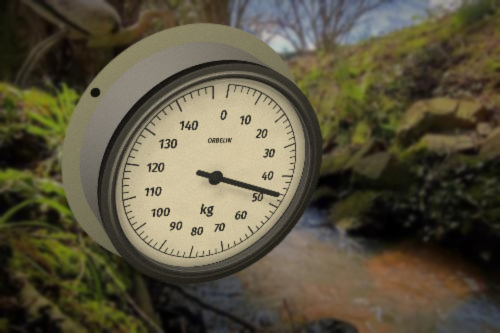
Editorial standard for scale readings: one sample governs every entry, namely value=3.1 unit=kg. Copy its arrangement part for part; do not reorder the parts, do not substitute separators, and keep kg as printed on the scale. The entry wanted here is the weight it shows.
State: value=46 unit=kg
